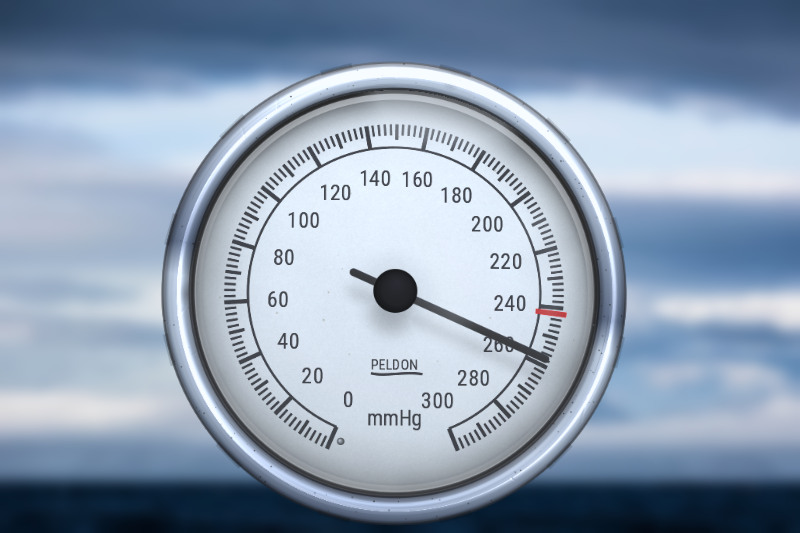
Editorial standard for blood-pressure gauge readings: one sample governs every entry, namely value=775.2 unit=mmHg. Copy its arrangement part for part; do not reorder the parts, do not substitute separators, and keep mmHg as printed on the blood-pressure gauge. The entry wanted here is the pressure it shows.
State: value=258 unit=mmHg
